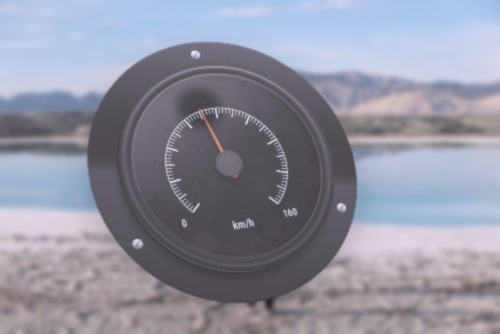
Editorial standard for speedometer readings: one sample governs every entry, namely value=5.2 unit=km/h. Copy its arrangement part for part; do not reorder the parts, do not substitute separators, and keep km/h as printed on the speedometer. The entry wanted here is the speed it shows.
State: value=70 unit=km/h
